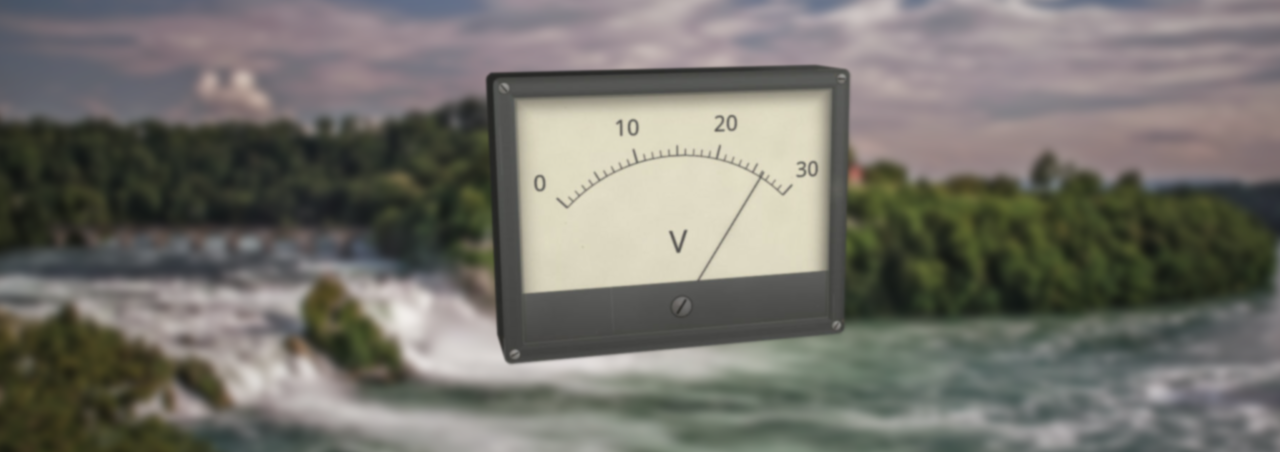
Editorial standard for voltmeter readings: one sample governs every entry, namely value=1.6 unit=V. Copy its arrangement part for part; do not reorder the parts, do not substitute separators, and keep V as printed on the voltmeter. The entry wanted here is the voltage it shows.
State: value=26 unit=V
